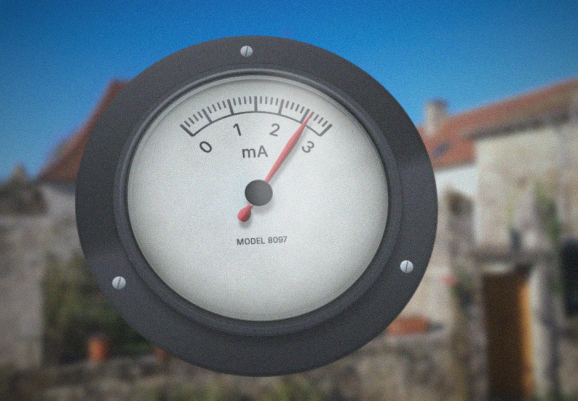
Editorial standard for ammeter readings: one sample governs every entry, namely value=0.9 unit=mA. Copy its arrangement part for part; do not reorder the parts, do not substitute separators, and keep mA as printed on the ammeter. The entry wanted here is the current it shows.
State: value=2.6 unit=mA
